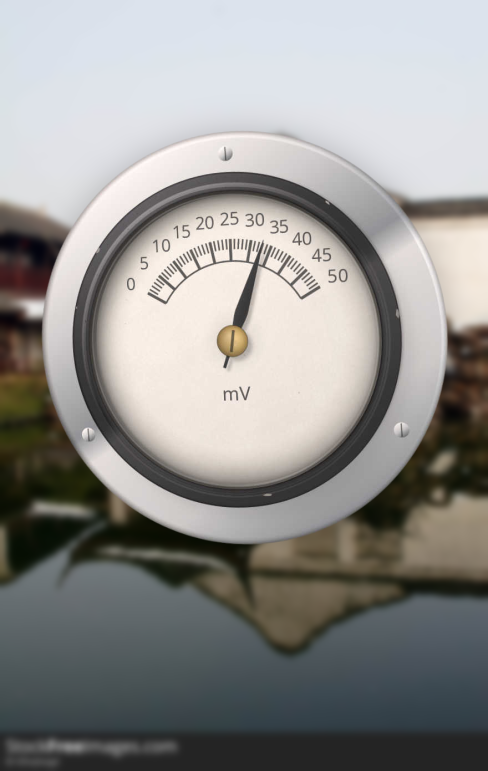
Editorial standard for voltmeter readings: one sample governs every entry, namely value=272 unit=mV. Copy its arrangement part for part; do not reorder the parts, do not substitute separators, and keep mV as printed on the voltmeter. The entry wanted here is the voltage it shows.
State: value=33 unit=mV
